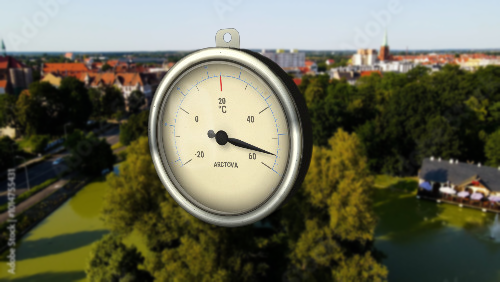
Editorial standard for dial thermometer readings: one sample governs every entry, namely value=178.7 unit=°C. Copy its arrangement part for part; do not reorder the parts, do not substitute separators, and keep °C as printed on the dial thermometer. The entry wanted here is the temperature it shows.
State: value=55 unit=°C
